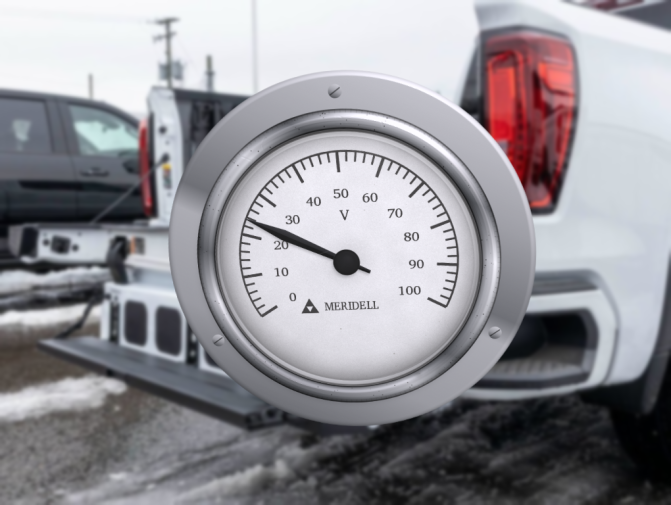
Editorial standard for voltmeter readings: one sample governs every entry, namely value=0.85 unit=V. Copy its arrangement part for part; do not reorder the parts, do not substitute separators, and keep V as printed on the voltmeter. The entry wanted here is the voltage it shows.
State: value=24 unit=V
